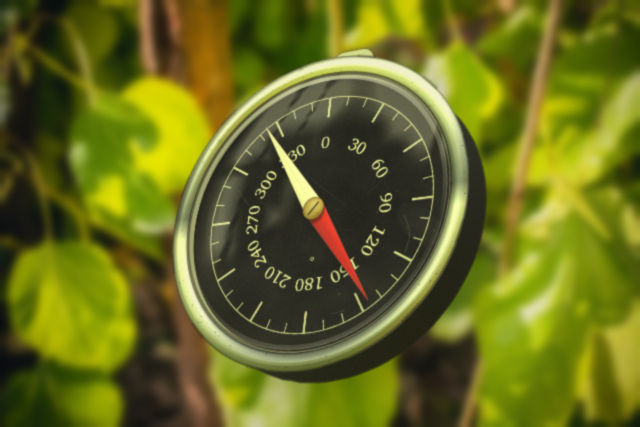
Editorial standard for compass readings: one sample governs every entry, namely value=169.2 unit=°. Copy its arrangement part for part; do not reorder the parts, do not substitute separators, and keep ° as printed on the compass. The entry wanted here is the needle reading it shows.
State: value=145 unit=°
